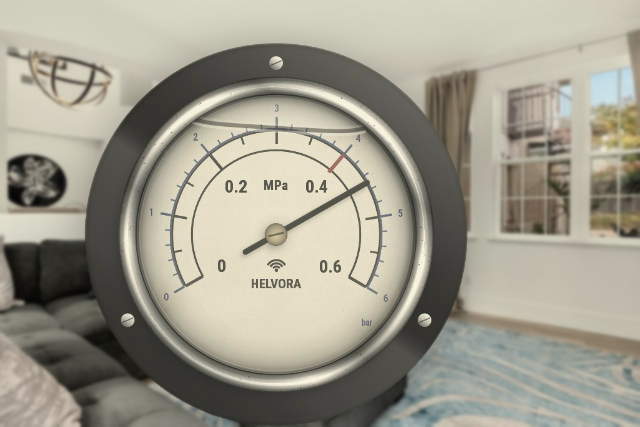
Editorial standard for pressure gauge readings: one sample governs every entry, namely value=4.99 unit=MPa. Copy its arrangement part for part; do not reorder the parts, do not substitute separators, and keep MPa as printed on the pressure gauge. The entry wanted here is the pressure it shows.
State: value=0.45 unit=MPa
